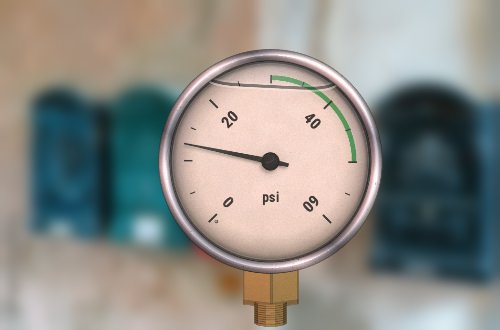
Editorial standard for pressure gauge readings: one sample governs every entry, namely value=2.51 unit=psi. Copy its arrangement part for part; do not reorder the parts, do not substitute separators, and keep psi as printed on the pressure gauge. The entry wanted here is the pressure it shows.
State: value=12.5 unit=psi
